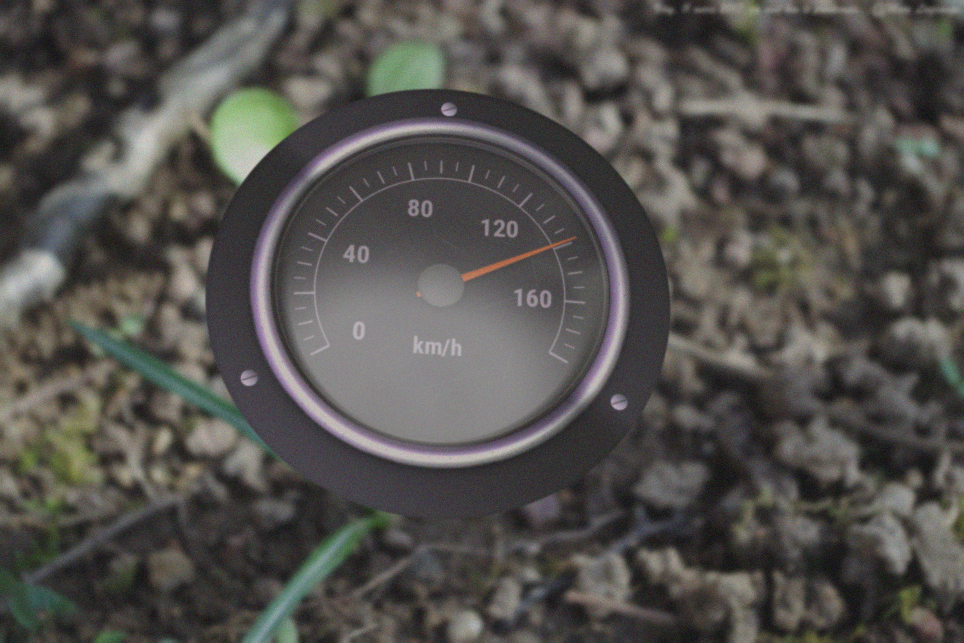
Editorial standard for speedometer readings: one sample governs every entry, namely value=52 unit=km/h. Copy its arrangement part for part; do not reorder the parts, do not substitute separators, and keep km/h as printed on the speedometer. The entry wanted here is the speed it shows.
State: value=140 unit=km/h
